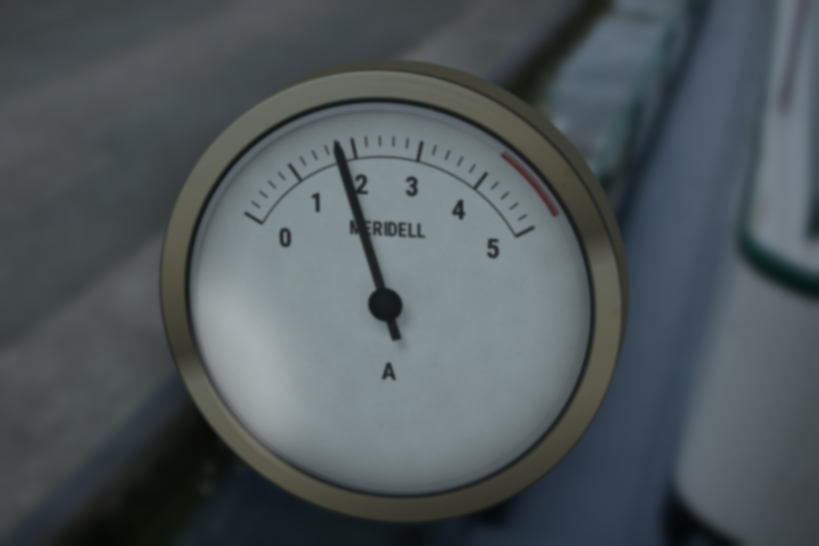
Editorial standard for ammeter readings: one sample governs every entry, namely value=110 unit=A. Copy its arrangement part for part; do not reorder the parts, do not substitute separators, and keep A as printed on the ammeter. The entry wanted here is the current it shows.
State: value=1.8 unit=A
